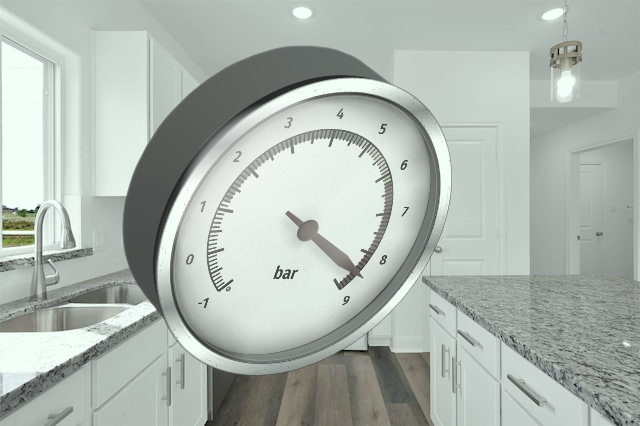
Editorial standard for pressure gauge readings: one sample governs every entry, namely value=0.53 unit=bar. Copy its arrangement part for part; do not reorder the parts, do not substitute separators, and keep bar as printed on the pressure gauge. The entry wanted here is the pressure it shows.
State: value=8.5 unit=bar
